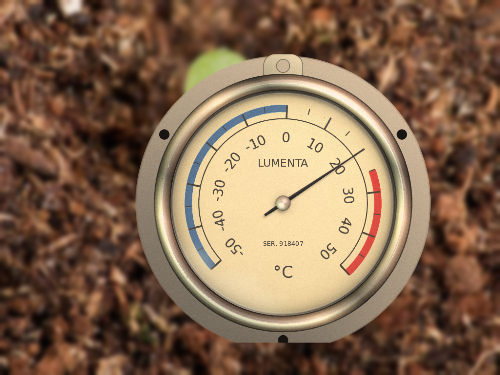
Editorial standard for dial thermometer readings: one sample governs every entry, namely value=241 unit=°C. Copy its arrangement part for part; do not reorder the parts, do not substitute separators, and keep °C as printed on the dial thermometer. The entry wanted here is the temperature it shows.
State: value=20 unit=°C
